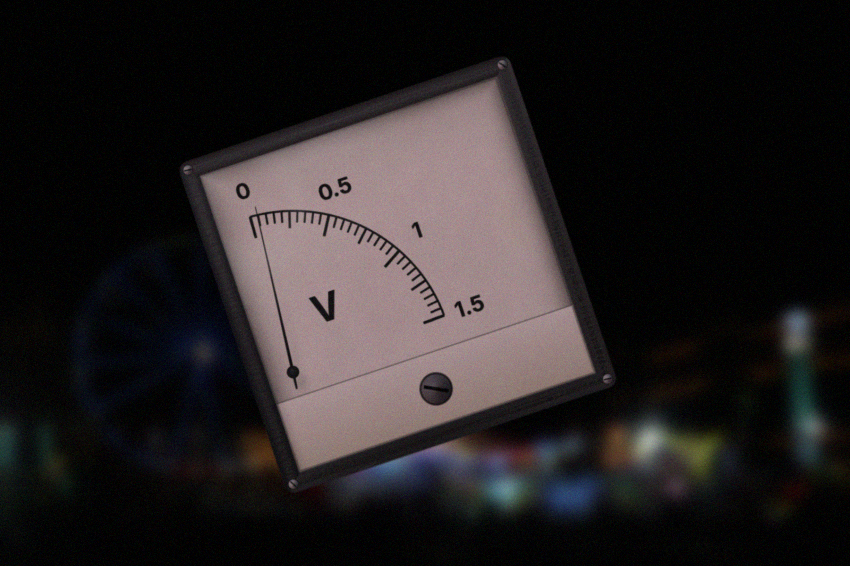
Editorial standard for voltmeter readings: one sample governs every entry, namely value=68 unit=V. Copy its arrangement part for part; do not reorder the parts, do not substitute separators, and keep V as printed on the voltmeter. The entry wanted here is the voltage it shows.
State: value=0.05 unit=V
